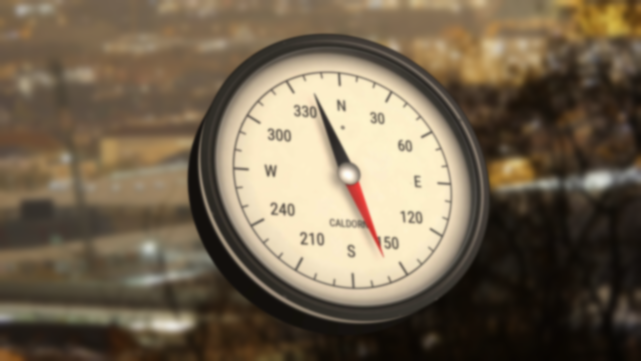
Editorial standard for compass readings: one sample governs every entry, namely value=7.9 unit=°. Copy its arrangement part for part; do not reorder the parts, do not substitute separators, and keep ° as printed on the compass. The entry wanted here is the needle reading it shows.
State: value=160 unit=°
